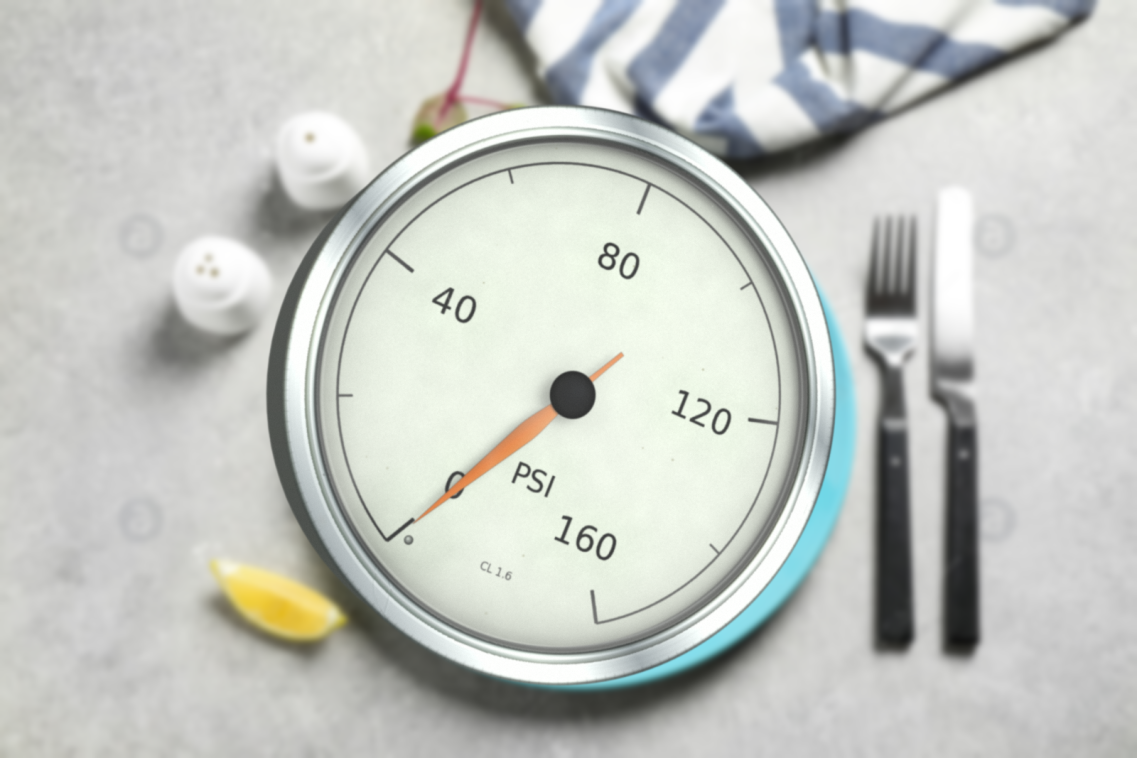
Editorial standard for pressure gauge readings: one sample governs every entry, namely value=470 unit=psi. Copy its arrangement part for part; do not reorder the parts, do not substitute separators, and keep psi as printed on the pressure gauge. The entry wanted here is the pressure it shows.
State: value=0 unit=psi
